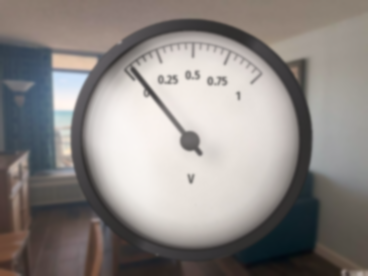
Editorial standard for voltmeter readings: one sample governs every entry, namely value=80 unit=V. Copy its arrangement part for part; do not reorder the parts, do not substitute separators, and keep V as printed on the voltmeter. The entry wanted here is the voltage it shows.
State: value=0.05 unit=V
